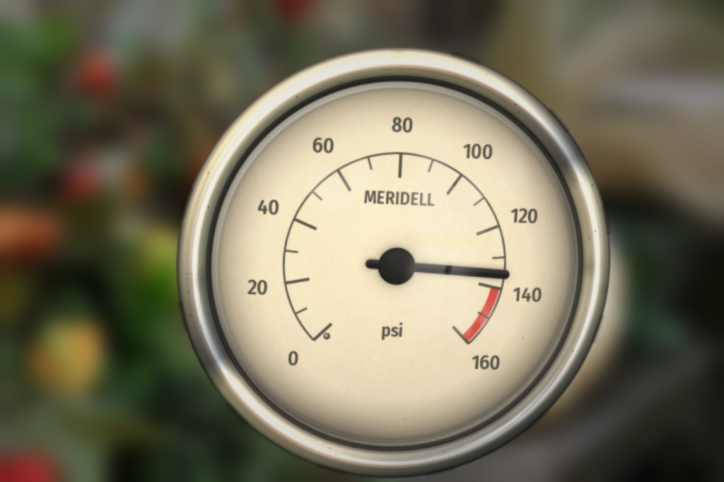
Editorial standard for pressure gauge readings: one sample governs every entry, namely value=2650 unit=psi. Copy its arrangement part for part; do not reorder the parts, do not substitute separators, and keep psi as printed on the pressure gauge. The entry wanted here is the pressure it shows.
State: value=135 unit=psi
